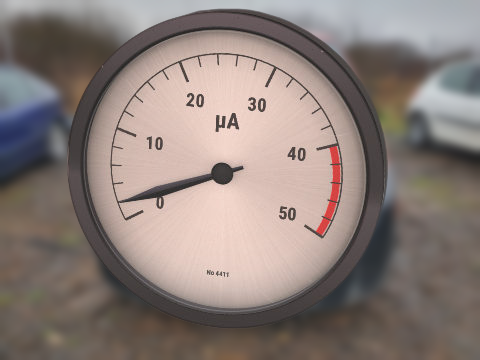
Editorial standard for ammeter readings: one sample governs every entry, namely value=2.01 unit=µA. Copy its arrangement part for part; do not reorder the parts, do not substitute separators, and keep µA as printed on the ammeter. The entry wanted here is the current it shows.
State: value=2 unit=µA
